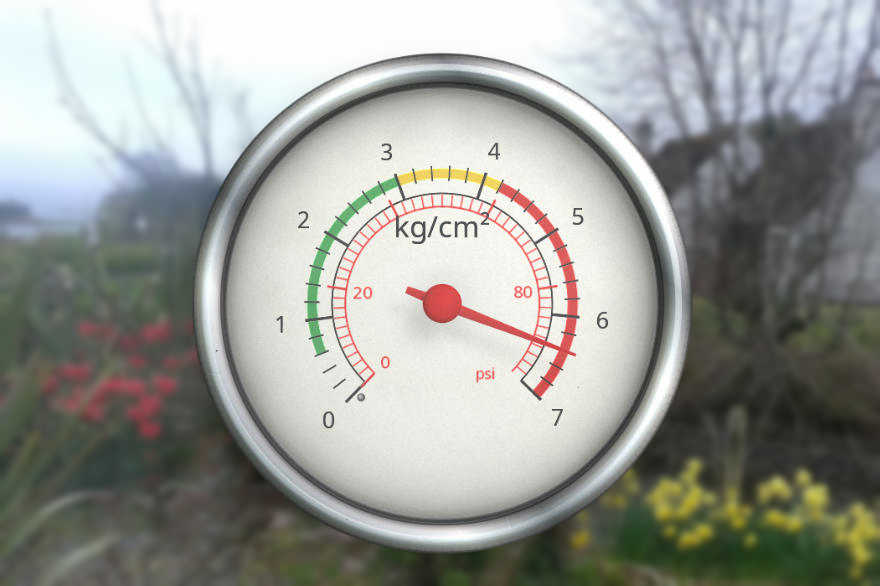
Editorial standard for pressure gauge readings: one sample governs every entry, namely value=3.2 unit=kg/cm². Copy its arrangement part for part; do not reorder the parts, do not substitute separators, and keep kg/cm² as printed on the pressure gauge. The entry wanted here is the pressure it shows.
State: value=6.4 unit=kg/cm²
